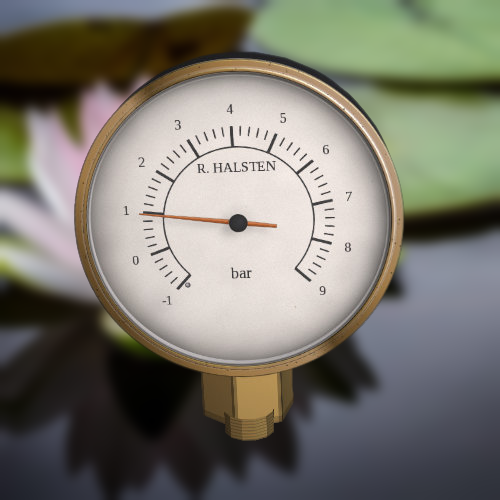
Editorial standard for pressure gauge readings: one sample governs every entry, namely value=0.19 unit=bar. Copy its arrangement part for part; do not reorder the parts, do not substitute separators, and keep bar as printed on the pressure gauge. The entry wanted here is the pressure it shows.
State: value=1 unit=bar
